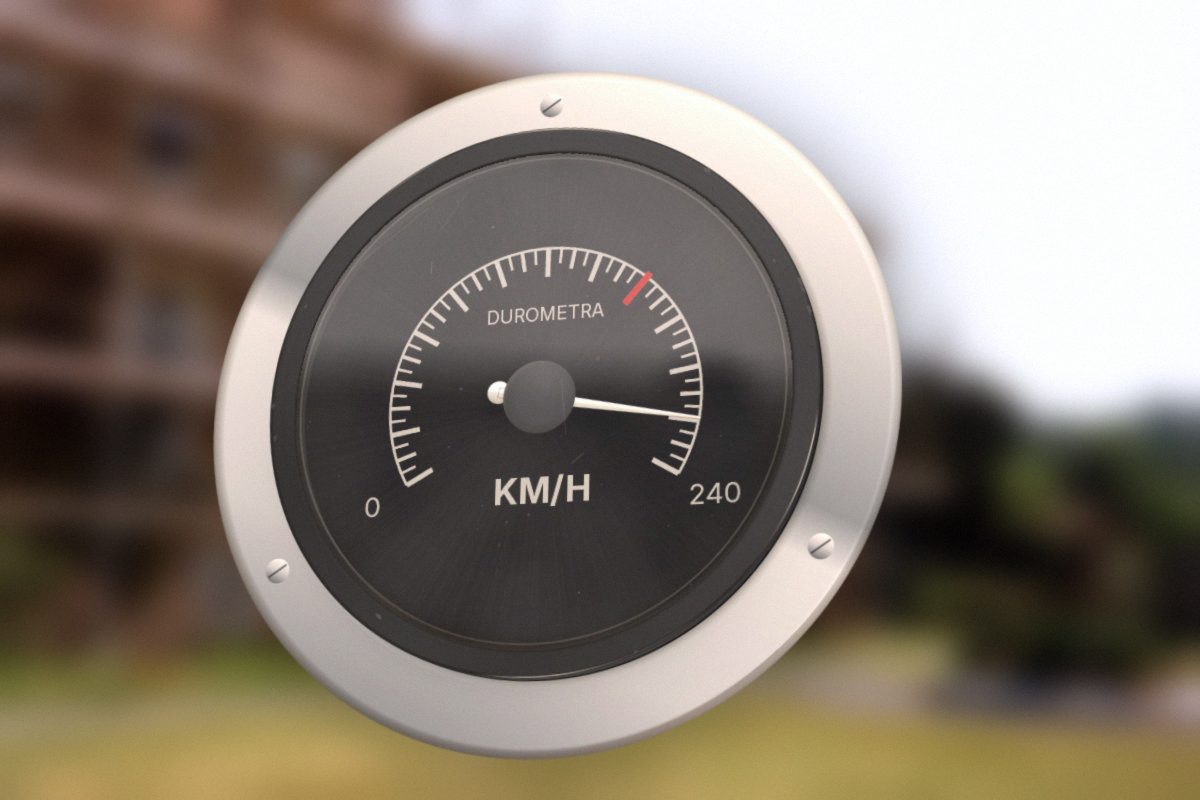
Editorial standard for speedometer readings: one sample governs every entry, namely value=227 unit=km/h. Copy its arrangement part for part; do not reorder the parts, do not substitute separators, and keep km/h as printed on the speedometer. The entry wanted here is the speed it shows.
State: value=220 unit=km/h
